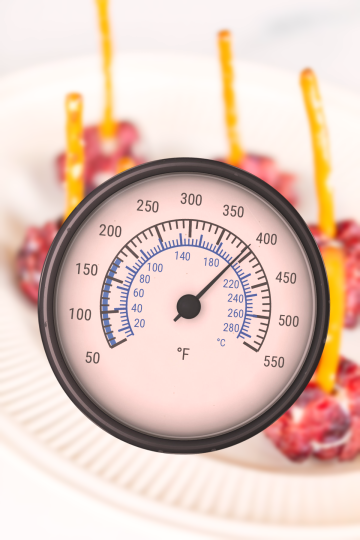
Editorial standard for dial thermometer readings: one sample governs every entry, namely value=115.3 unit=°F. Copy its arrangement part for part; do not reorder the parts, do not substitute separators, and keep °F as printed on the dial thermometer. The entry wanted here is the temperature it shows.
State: value=390 unit=°F
